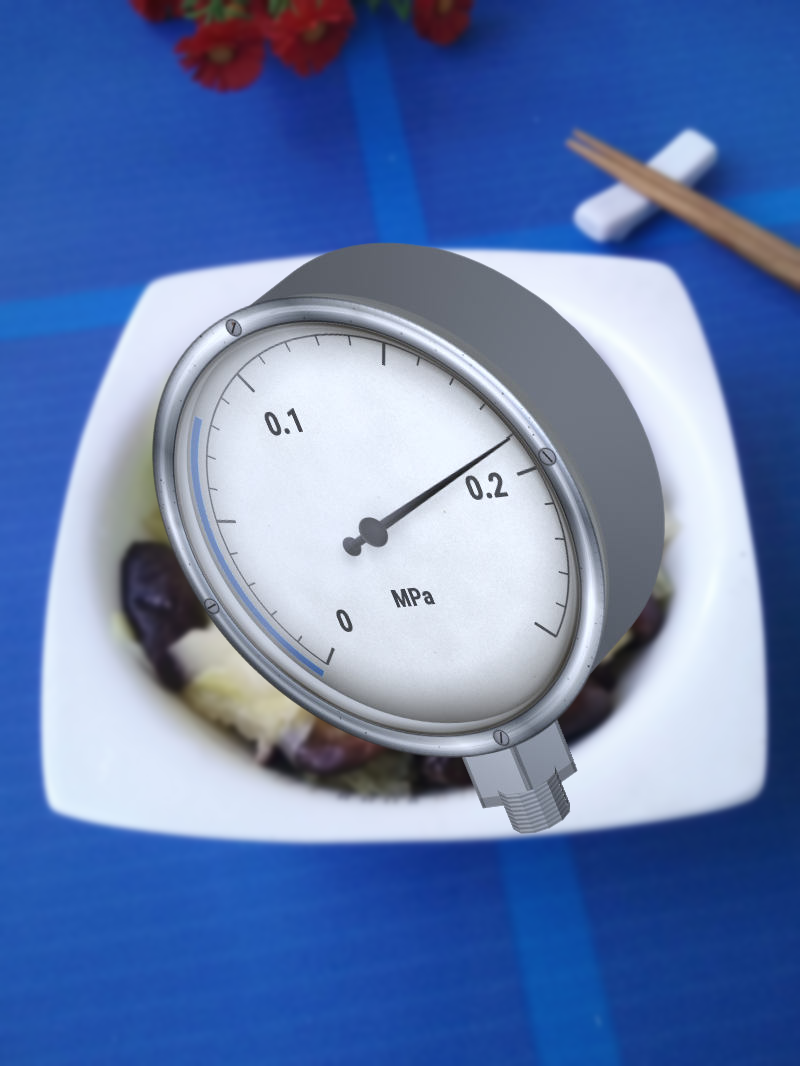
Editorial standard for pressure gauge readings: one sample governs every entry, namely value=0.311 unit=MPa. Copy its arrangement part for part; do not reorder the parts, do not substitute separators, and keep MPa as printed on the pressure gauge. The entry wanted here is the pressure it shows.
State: value=0.19 unit=MPa
